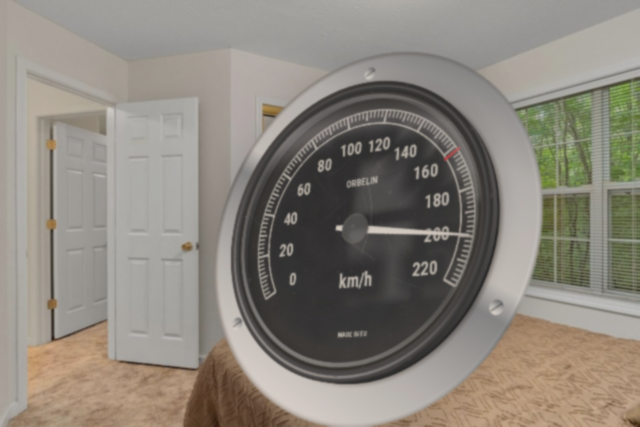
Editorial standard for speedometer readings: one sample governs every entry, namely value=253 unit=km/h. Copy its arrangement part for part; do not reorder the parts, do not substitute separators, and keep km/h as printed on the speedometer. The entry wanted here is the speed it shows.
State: value=200 unit=km/h
